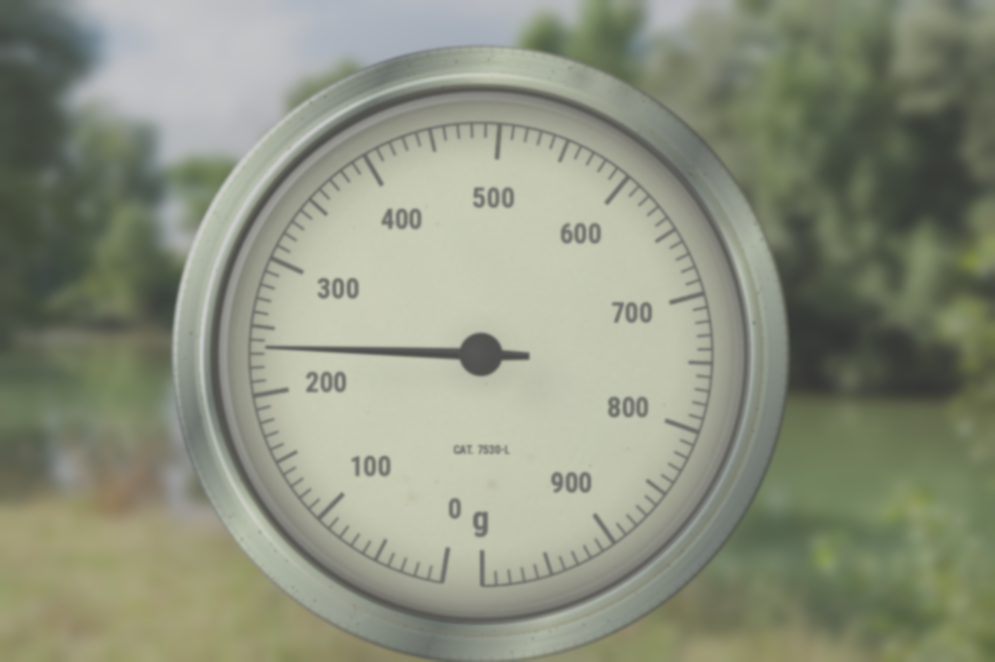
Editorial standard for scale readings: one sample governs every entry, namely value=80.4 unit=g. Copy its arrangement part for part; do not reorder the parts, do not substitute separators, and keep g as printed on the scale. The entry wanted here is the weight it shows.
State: value=235 unit=g
